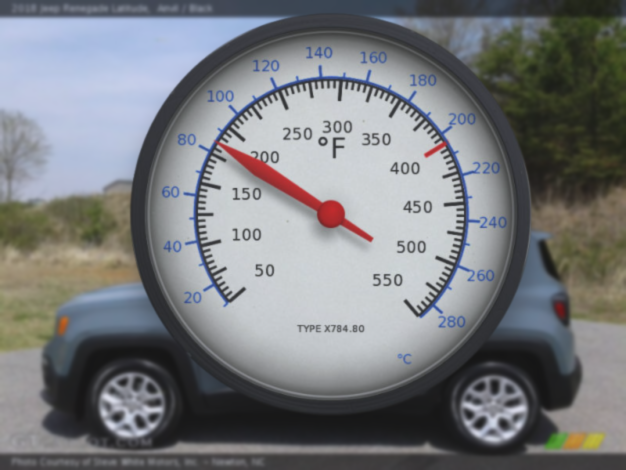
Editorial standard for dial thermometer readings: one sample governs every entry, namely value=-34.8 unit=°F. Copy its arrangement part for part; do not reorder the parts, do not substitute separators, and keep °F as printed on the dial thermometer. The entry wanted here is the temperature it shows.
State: value=185 unit=°F
